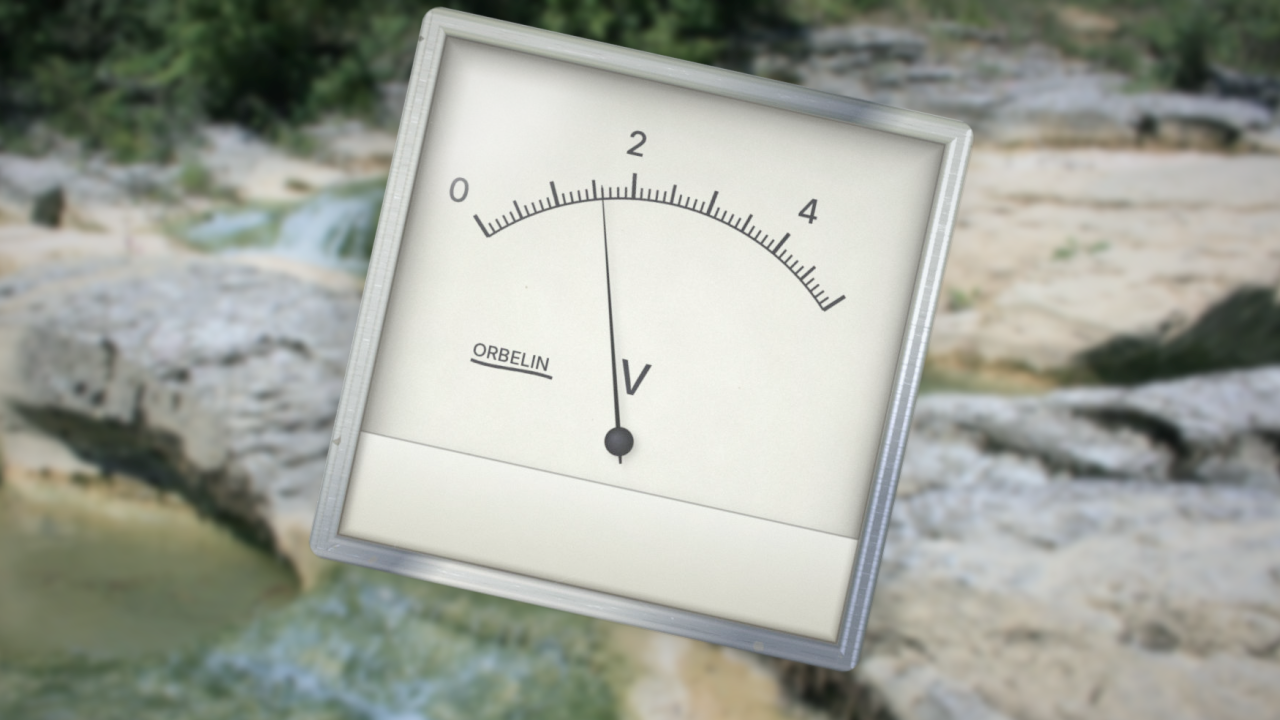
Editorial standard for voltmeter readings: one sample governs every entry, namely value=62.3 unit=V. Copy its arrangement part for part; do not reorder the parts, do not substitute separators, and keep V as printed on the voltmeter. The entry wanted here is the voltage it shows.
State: value=1.6 unit=V
